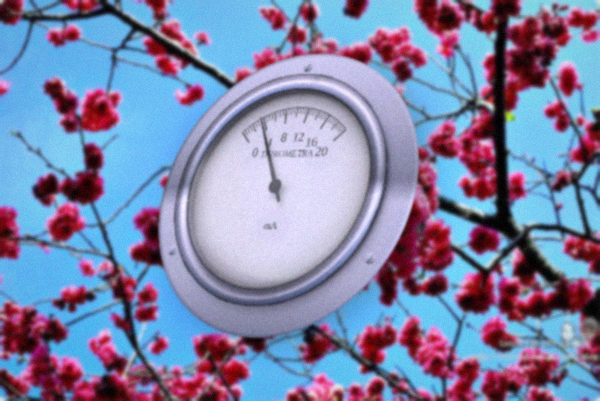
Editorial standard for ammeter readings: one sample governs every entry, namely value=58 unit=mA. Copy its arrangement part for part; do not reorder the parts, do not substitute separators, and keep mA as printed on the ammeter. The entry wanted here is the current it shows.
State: value=4 unit=mA
